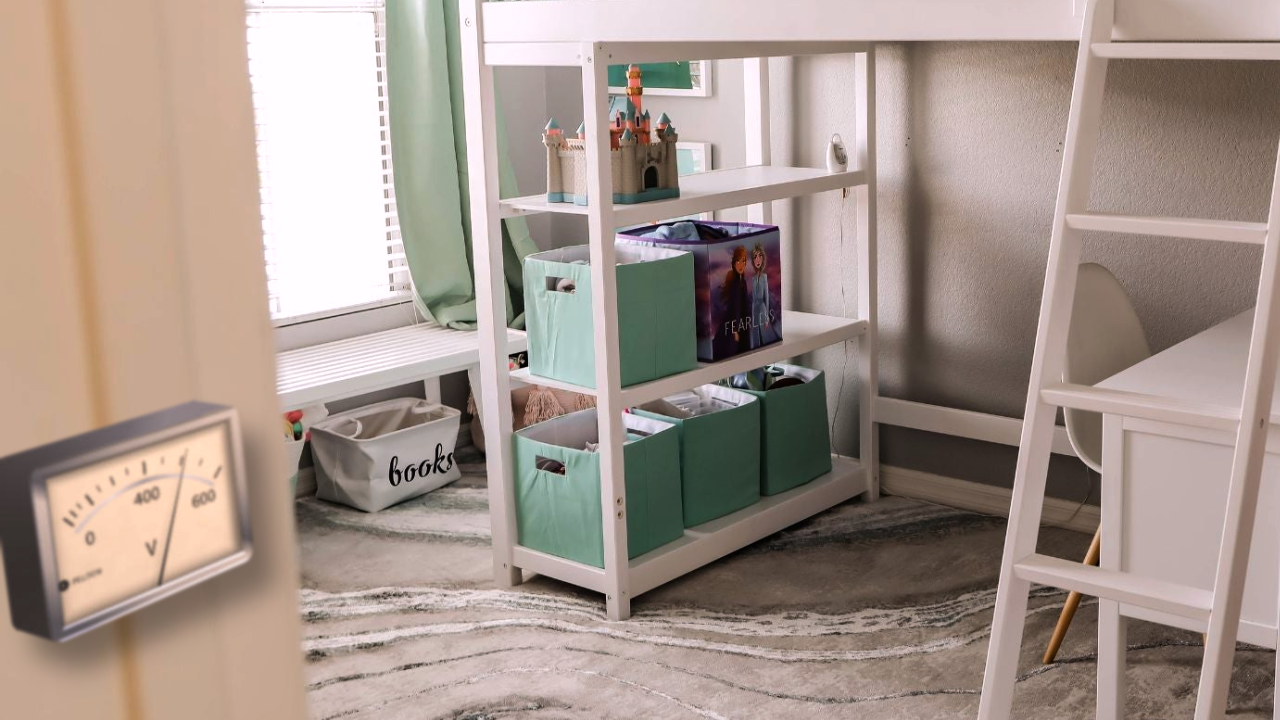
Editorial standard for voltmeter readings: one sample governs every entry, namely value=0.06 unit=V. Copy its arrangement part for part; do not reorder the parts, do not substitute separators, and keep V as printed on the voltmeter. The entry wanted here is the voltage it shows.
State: value=500 unit=V
